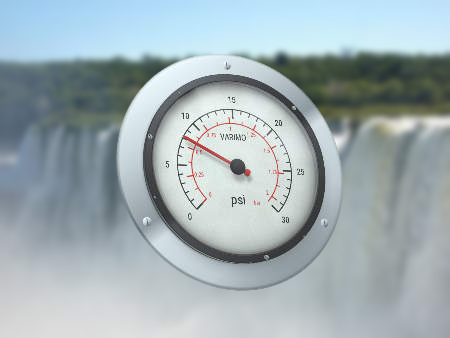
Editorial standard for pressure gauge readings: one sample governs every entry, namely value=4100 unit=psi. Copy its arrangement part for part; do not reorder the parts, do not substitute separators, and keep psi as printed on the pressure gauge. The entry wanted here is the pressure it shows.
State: value=8 unit=psi
